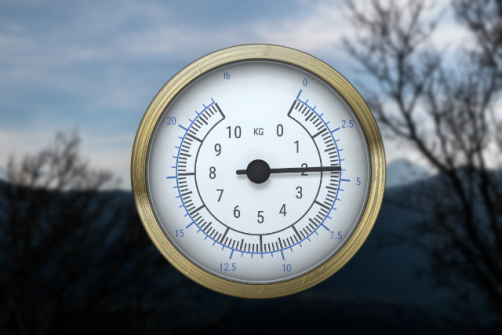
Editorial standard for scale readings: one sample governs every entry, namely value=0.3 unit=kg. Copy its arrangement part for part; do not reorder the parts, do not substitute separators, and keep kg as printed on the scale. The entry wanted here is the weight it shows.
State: value=2 unit=kg
